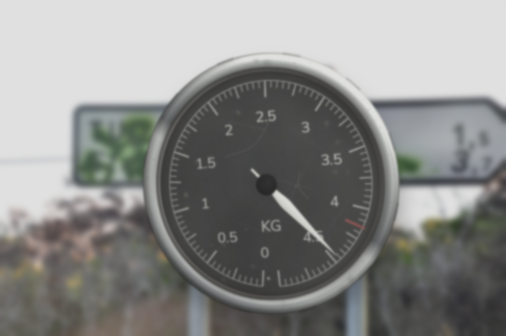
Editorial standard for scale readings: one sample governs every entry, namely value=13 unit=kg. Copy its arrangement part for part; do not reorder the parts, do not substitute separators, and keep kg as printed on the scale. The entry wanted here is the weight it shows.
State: value=4.45 unit=kg
